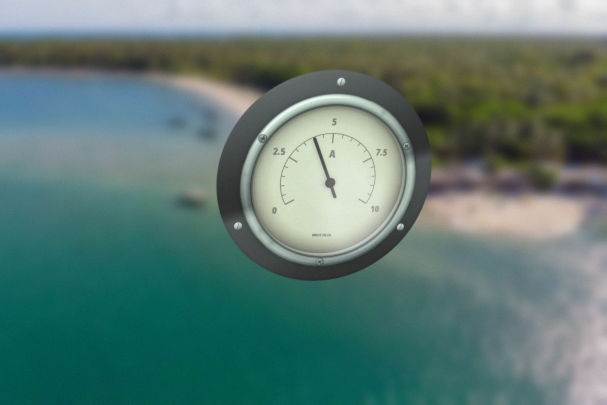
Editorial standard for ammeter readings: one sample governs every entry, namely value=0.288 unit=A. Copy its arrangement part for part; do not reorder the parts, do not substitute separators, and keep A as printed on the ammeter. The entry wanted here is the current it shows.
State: value=4 unit=A
